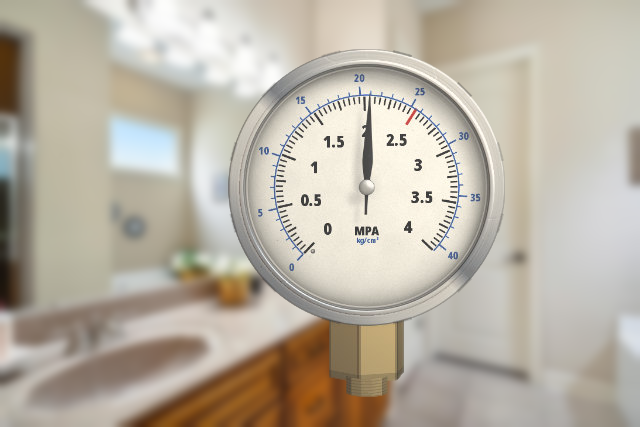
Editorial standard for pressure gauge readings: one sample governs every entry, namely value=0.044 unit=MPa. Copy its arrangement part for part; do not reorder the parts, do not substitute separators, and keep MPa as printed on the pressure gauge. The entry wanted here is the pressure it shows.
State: value=2.05 unit=MPa
